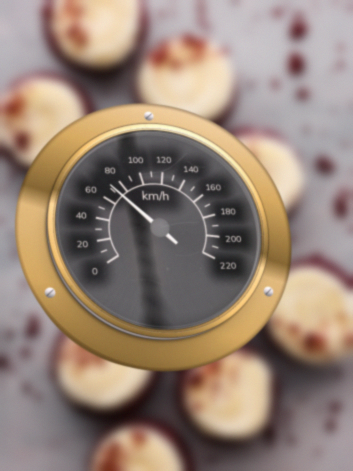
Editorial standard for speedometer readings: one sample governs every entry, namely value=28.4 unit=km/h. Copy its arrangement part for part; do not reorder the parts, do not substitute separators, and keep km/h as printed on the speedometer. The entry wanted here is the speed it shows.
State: value=70 unit=km/h
